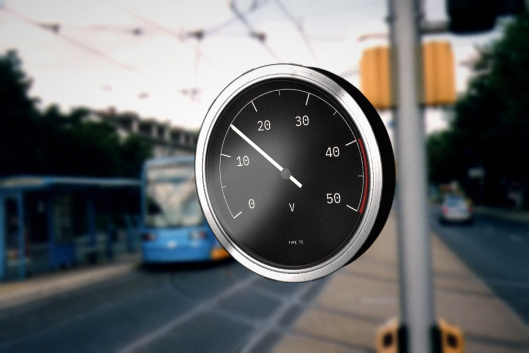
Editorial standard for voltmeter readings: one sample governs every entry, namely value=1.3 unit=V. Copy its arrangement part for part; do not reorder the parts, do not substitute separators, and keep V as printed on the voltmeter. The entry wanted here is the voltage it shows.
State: value=15 unit=V
